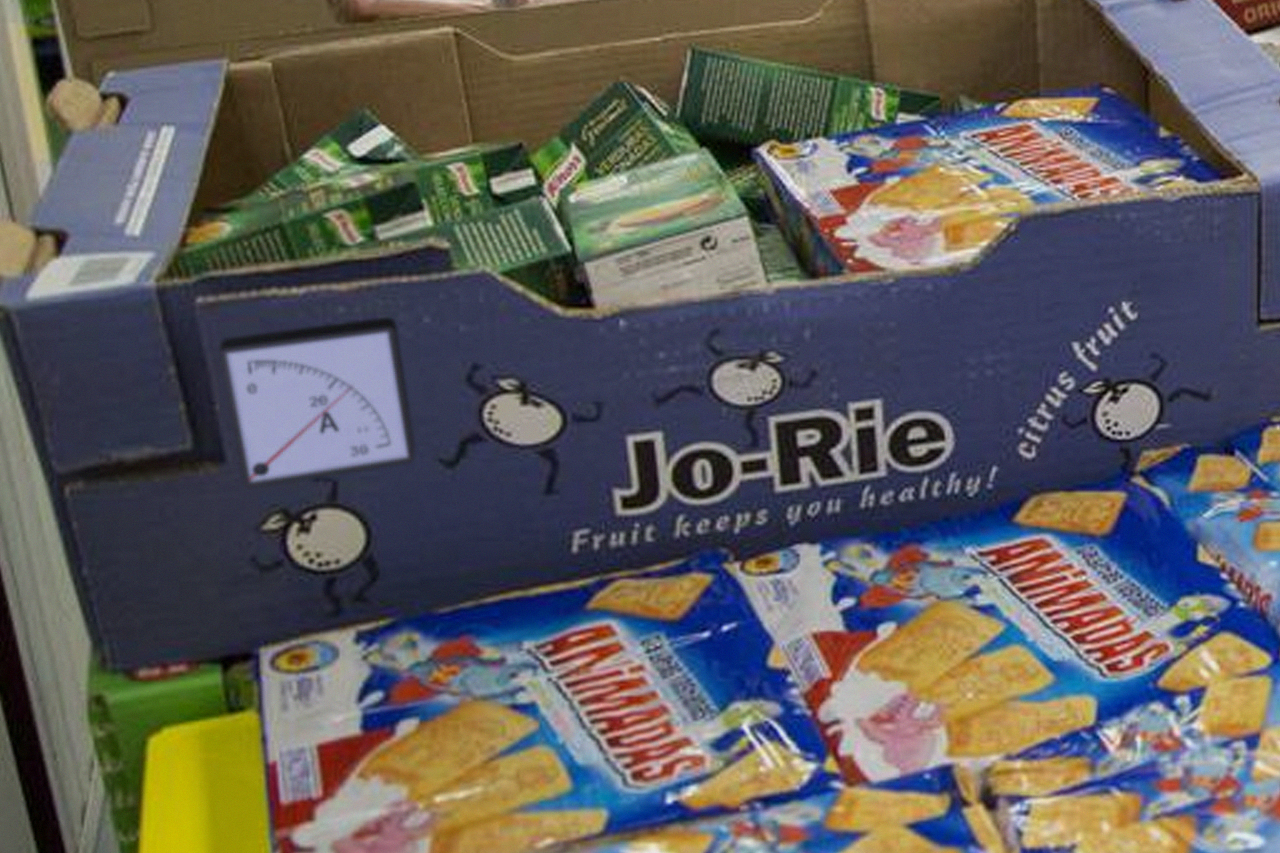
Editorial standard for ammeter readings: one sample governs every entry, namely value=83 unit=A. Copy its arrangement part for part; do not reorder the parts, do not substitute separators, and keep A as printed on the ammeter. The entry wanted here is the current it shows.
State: value=22 unit=A
